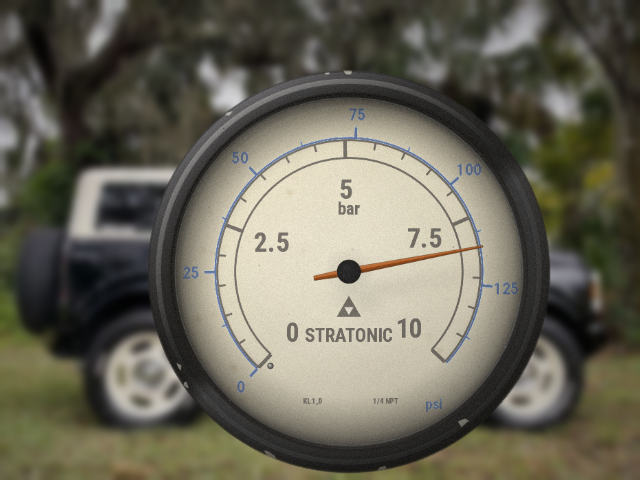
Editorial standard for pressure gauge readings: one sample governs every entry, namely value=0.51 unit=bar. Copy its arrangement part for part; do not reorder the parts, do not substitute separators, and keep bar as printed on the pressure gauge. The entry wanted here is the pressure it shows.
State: value=8 unit=bar
